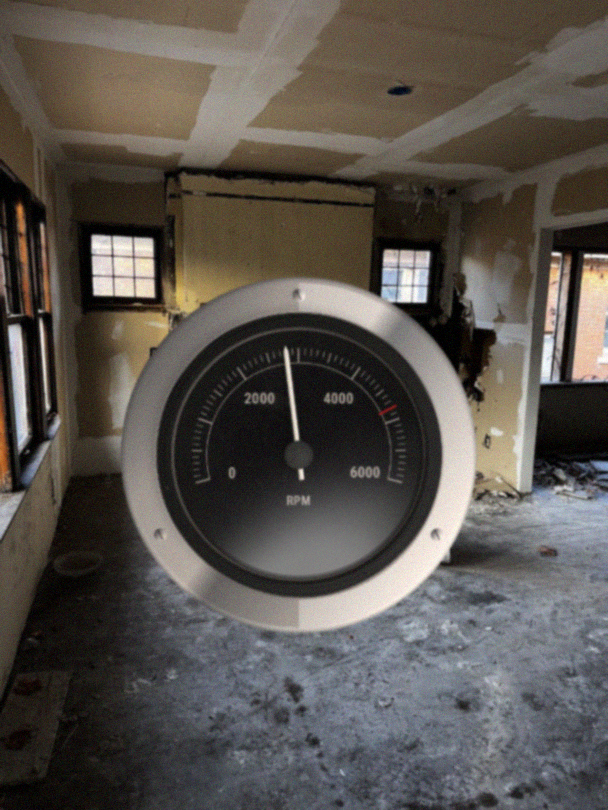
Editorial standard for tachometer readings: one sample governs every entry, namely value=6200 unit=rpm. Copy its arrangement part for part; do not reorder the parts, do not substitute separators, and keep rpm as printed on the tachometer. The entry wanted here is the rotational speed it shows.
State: value=2800 unit=rpm
